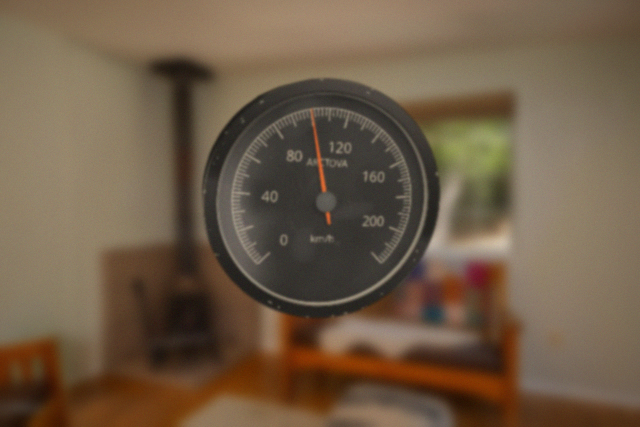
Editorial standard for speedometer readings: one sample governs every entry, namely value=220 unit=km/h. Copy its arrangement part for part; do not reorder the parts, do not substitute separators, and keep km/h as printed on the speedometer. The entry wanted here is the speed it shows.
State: value=100 unit=km/h
